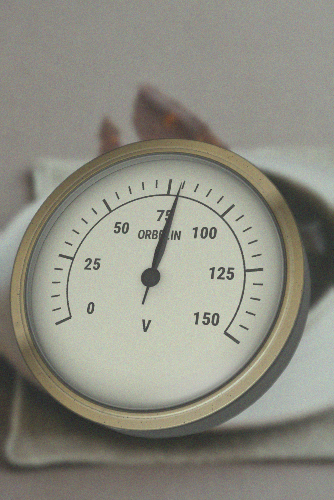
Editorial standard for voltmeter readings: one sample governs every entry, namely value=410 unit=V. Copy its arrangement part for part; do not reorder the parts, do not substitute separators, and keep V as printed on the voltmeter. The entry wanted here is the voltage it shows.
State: value=80 unit=V
